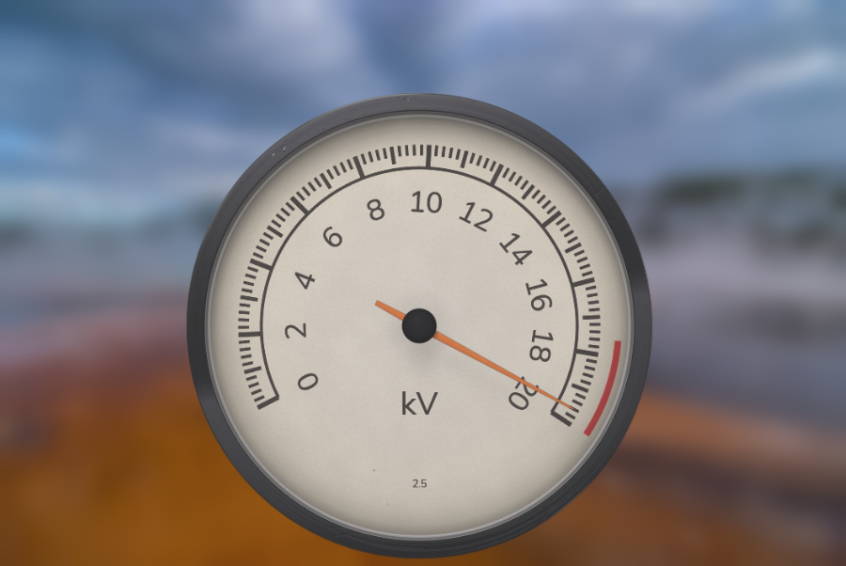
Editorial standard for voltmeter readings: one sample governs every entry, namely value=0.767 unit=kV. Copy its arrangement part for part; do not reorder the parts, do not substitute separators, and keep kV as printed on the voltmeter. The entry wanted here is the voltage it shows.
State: value=19.6 unit=kV
